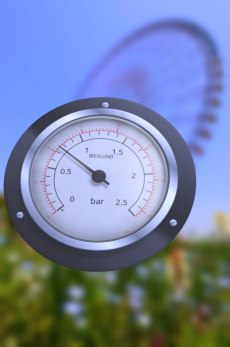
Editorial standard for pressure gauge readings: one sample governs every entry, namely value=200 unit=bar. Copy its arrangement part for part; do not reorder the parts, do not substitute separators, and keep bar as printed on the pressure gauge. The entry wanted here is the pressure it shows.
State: value=0.75 unit=bar
